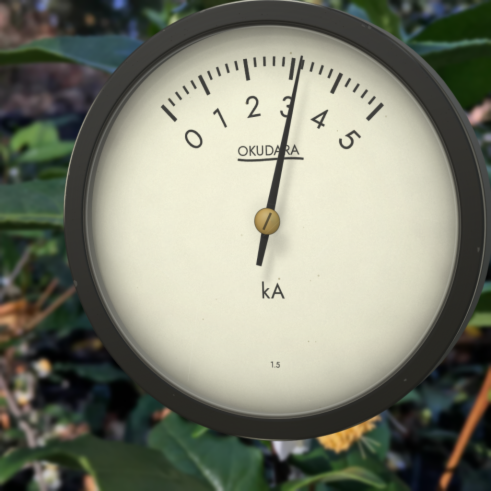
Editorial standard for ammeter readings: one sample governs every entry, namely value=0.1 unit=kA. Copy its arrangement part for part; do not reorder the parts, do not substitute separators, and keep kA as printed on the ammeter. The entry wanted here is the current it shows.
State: value=3.2 unit=kA
